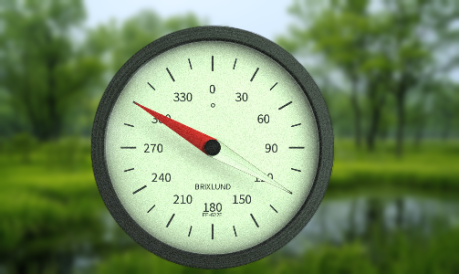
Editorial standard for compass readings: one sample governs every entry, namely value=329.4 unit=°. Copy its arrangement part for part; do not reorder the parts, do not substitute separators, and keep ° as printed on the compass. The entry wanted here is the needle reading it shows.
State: value=300 unit=°
